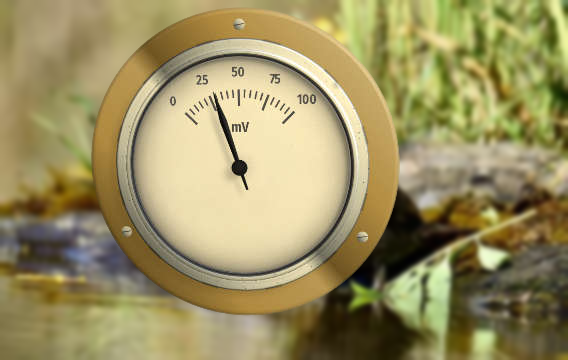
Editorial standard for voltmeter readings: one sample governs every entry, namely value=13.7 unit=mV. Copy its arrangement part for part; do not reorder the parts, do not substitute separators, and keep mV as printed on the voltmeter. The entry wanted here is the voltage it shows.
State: value=30 unit=mV
